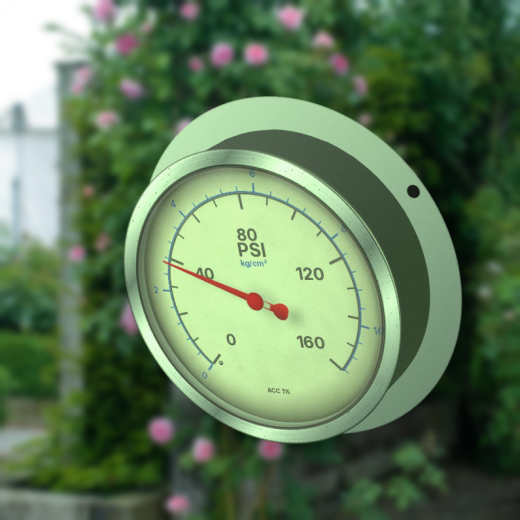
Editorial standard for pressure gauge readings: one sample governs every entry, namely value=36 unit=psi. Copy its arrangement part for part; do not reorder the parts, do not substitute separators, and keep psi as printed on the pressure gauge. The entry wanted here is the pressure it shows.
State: value=40 unit=psi
